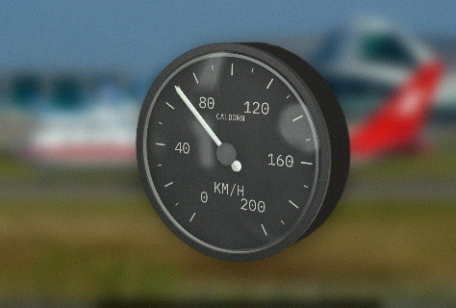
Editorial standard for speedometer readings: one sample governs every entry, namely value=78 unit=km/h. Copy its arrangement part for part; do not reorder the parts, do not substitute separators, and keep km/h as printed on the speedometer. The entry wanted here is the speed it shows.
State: value=70 unit=km/h
